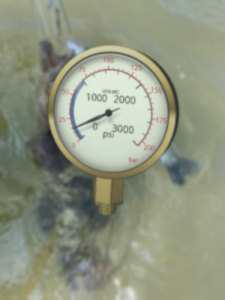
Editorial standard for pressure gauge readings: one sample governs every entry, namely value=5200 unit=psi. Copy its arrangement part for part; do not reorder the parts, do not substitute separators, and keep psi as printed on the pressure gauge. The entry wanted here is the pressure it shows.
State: value=200 unit=psi
